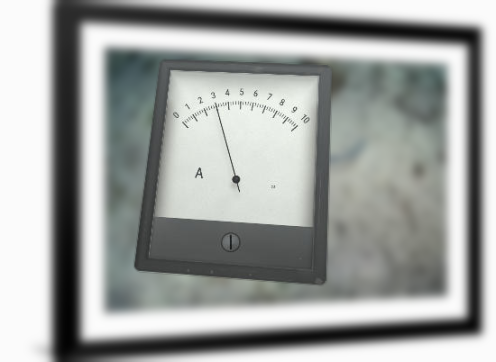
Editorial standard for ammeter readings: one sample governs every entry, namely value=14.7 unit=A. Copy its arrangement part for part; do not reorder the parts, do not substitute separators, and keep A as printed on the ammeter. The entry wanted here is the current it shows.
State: value=3 unit=A
